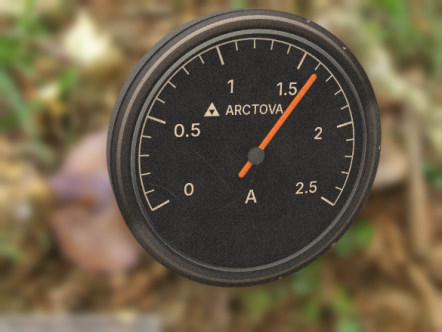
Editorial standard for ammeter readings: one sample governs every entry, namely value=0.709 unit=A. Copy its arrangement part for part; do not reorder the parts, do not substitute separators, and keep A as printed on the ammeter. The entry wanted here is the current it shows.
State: value=1.6 unit=A
